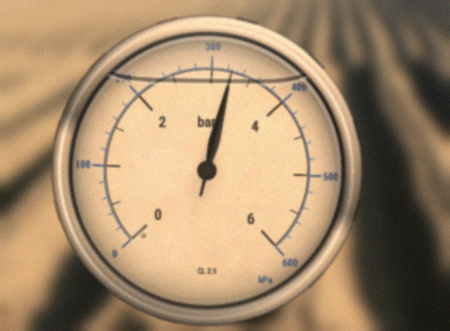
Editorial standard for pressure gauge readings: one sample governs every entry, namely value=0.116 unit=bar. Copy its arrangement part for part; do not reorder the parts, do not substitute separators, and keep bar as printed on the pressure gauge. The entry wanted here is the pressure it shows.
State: value=3.25 unit=bar
